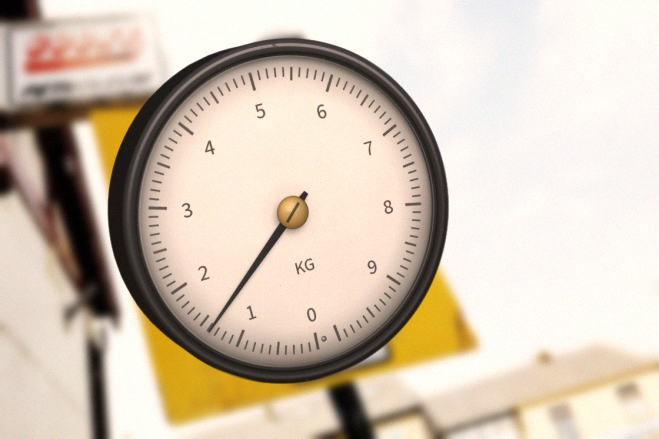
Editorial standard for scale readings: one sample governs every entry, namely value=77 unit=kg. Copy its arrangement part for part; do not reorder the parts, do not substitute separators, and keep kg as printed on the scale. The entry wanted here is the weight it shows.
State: value=1.4 unit=kg
